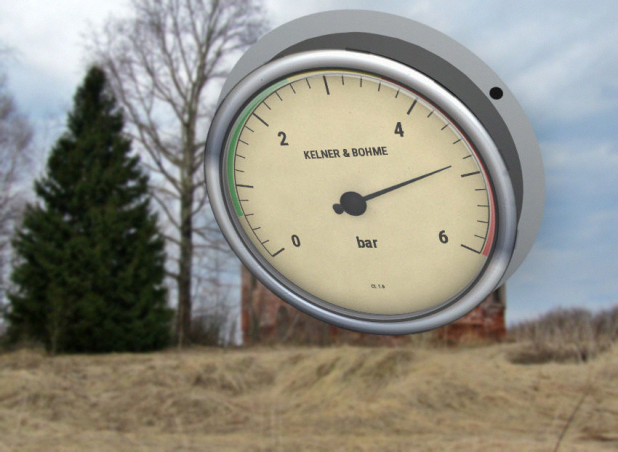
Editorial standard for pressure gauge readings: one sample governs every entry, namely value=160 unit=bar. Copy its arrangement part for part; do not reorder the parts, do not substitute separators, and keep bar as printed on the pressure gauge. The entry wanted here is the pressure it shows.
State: value=4.8 unit=bar
